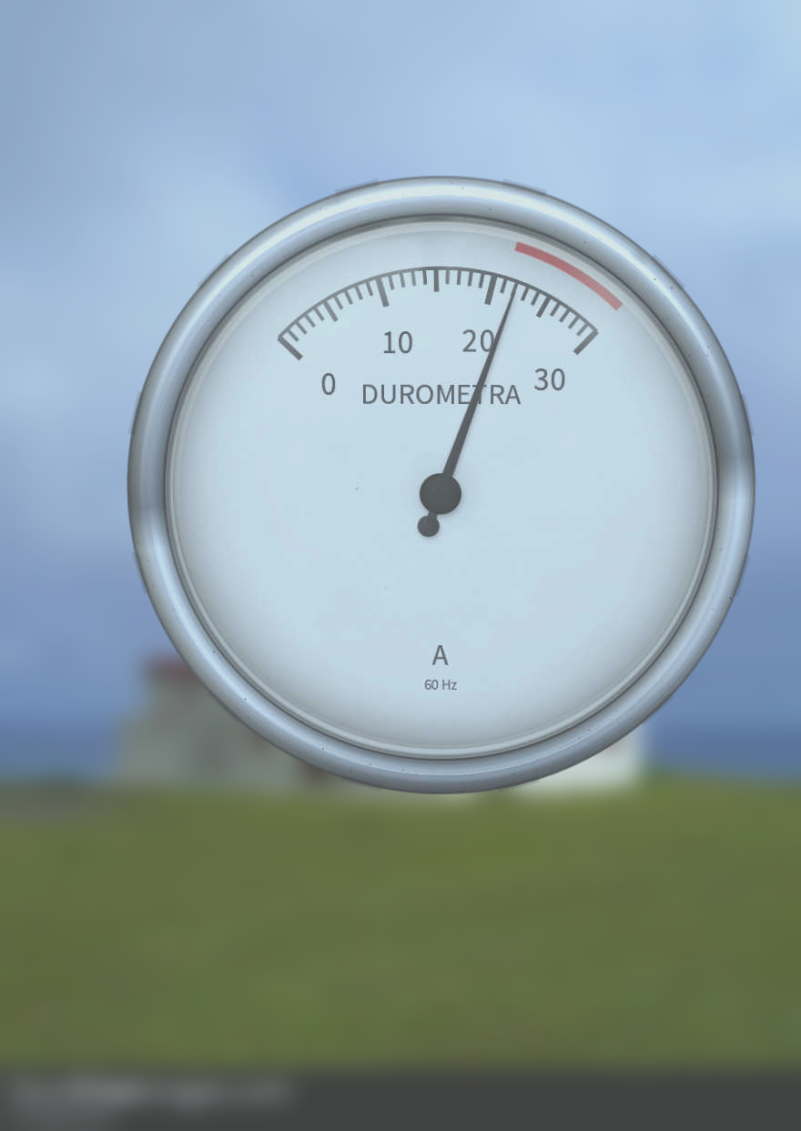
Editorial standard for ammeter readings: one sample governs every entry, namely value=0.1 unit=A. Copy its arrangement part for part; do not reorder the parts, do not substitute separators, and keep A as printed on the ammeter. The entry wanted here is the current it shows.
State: value=22 unit=A
